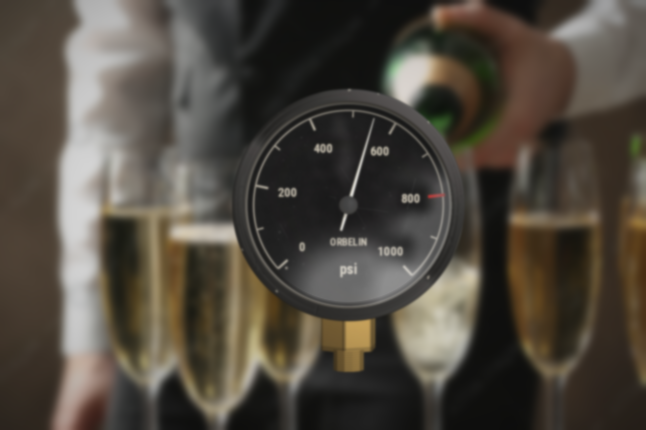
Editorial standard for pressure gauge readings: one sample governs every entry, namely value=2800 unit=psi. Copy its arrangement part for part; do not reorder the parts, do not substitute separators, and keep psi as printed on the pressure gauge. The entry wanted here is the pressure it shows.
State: value=550 unit=psi
